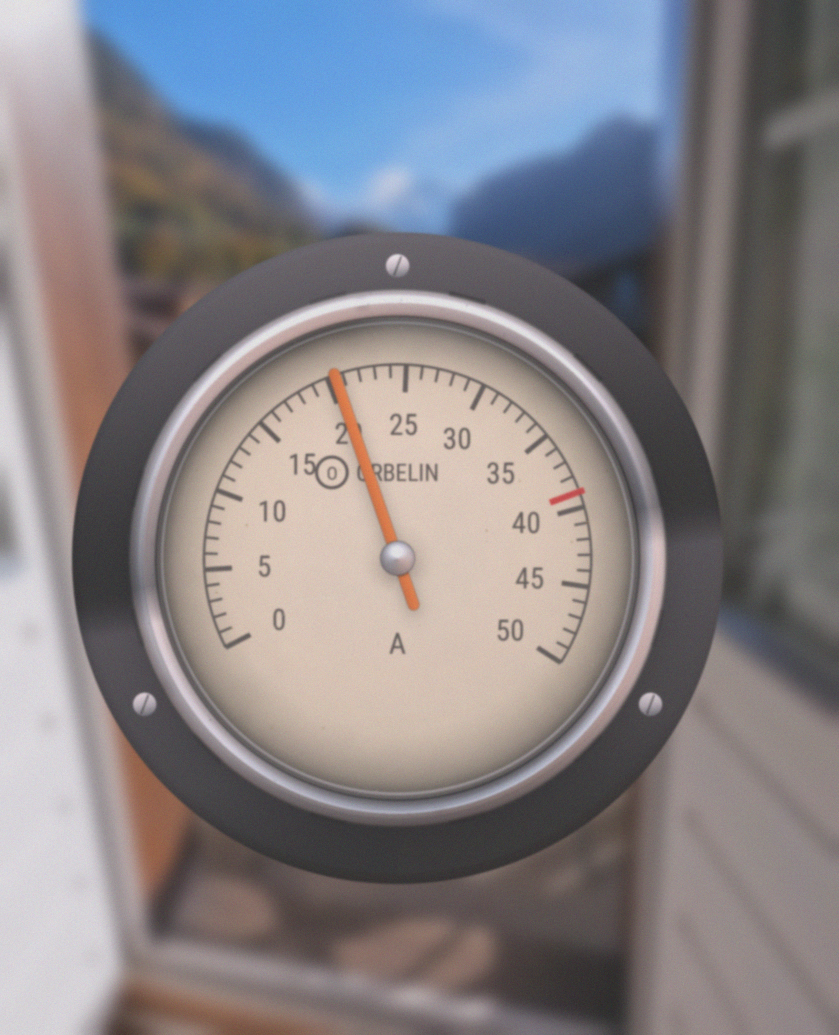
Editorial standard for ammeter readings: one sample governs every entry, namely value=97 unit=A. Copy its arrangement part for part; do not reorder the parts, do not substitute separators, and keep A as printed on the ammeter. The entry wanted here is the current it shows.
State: value=20.5 unit=A
